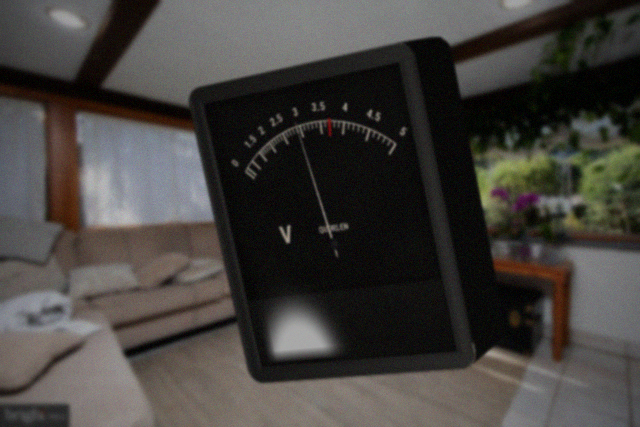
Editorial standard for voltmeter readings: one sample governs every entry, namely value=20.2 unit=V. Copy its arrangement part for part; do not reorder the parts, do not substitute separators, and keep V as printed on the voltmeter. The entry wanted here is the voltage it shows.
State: value=3 unit=V
